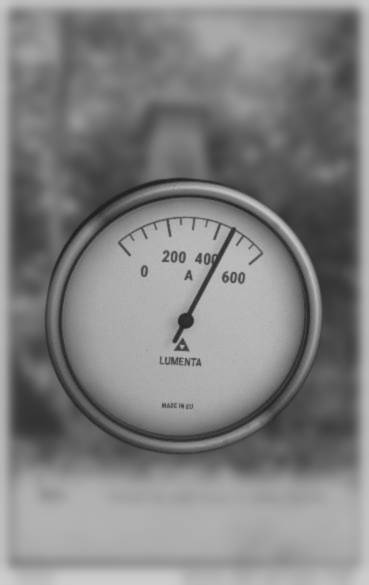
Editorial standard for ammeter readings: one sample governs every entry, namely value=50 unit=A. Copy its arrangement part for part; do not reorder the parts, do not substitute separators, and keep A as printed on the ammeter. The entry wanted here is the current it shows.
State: value=450 unit=A
